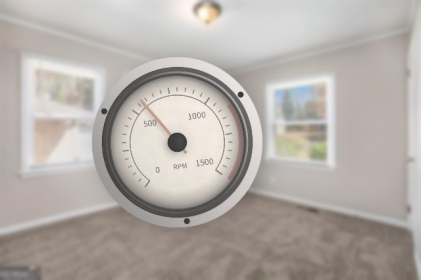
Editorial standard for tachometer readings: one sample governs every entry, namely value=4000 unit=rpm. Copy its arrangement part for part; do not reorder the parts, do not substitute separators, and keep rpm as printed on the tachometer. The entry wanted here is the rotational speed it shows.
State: value=575 unit=rpm
